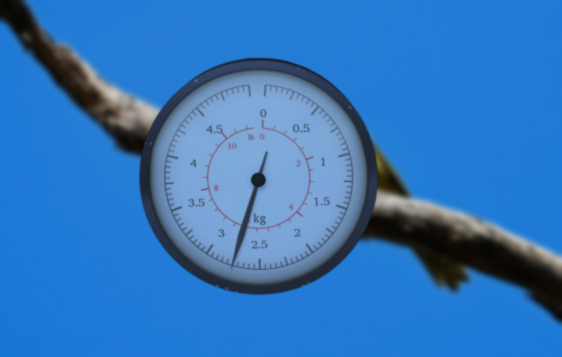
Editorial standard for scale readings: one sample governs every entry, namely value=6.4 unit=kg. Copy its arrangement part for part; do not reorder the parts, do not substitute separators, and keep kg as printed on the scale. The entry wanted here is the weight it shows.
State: value=2.75 unit=kg
